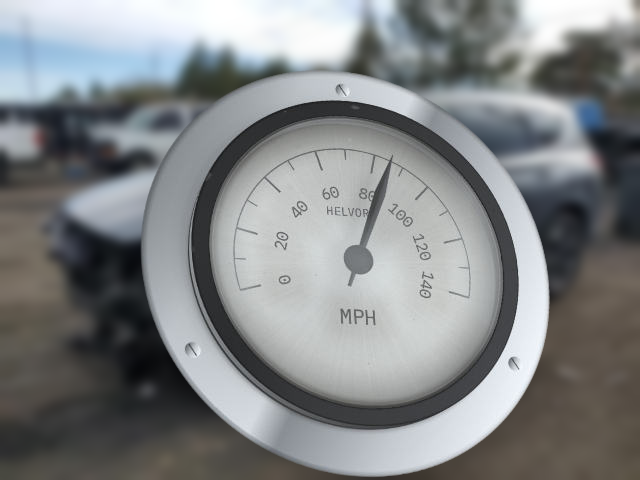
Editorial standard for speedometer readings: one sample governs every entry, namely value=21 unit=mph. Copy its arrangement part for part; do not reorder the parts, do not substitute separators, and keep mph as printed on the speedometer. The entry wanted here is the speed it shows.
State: value=85 unit=mph
